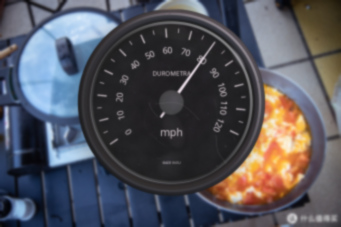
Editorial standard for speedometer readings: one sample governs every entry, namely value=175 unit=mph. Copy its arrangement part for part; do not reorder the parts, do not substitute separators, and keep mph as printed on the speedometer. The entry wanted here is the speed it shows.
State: value=80 unit=mph
